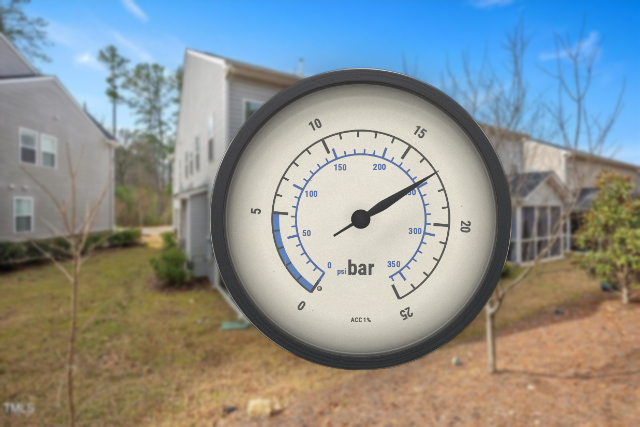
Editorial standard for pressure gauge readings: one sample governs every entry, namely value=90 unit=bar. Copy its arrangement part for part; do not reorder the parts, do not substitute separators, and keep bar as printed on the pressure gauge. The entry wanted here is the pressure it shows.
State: value=17 unit=bar
